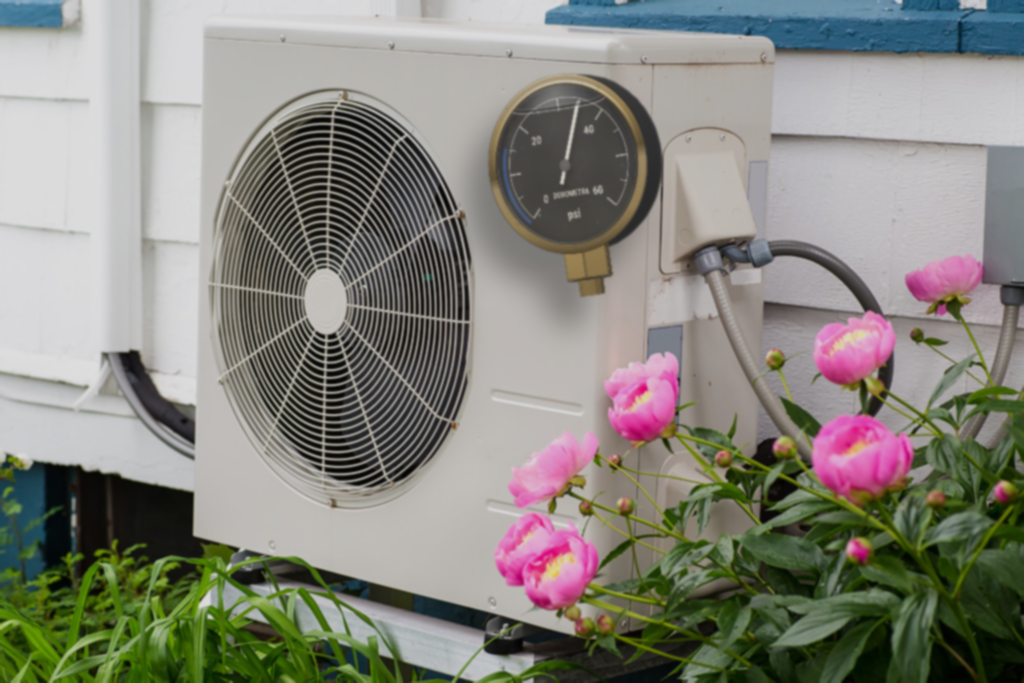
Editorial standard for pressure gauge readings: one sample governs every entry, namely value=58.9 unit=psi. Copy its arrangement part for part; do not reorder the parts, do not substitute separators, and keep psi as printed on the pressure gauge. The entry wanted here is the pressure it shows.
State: value=35 unit=psi
